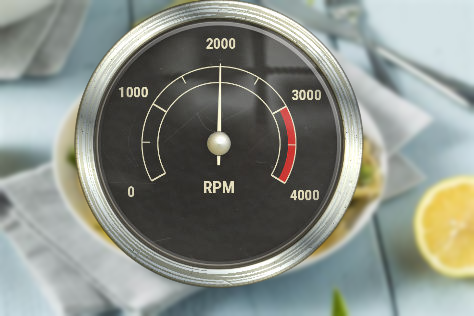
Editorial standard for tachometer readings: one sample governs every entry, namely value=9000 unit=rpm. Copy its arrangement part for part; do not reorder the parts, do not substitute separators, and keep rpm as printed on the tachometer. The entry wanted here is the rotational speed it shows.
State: value=2000 unit=rpm
